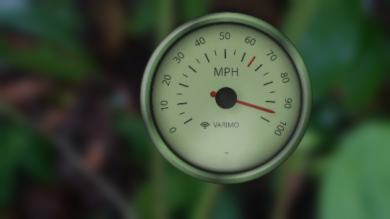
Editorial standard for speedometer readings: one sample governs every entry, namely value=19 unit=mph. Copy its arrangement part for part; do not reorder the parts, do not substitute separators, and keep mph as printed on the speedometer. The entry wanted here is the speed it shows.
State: value=95 unit=mph
